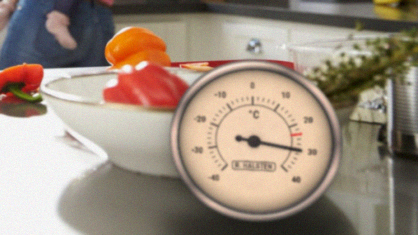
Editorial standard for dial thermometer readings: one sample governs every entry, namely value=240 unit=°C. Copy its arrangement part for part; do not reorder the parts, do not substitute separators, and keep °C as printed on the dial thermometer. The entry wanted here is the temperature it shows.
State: value=30 unit=°C
